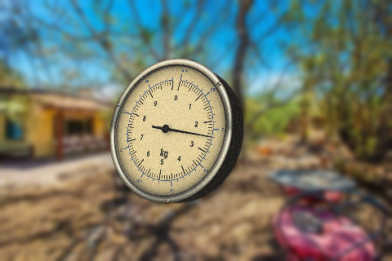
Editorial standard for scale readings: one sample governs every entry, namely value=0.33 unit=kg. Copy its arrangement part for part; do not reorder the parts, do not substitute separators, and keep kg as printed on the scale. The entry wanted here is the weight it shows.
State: value=2.5 unit=kg
